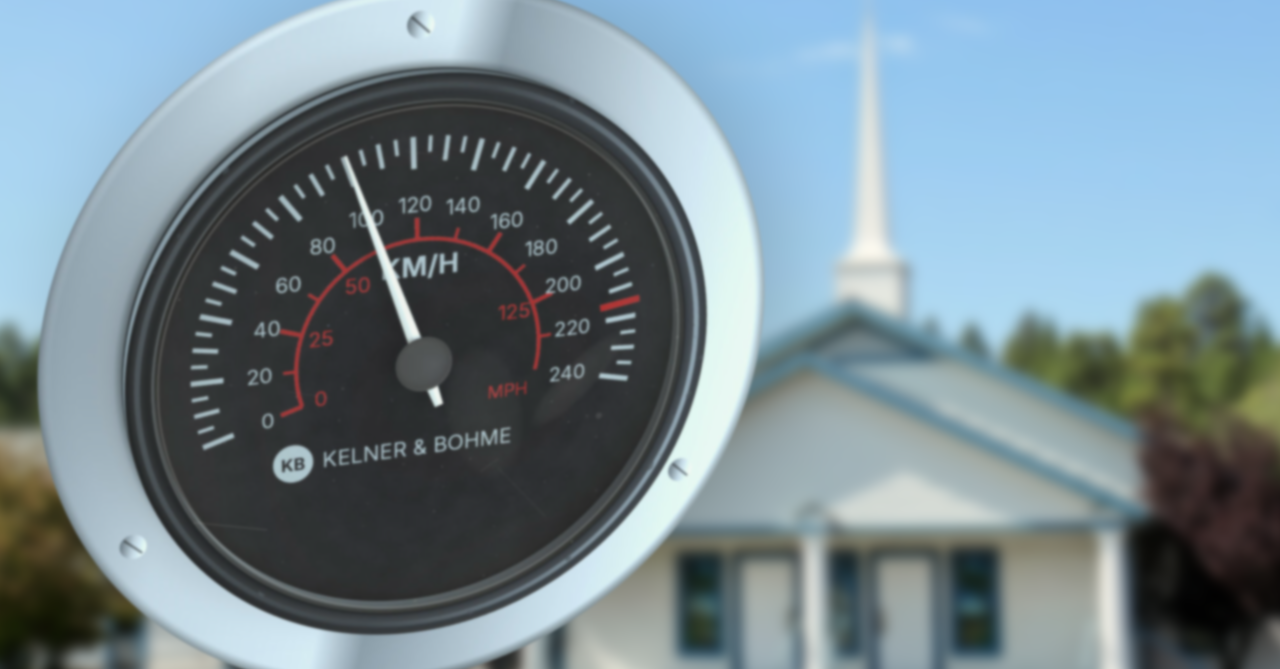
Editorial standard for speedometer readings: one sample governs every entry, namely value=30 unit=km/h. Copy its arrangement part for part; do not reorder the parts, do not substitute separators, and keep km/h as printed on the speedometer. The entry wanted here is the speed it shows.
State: value=100 unit=km/h
